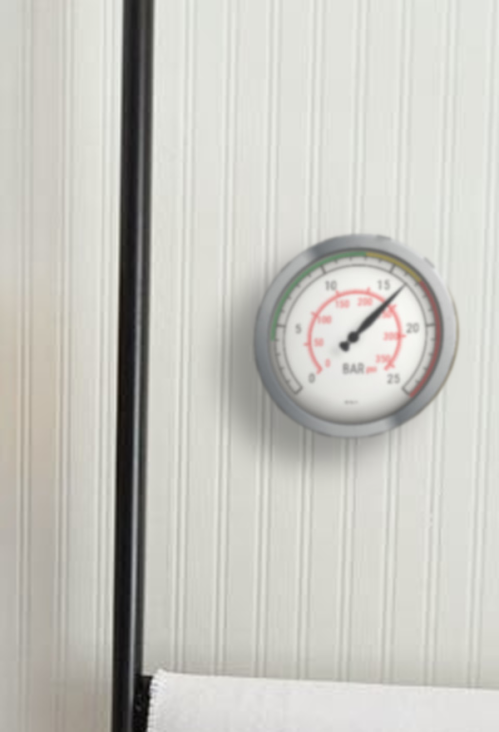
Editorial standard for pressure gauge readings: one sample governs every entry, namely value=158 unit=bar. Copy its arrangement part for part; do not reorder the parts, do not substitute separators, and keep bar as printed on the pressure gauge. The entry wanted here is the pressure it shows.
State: value=16.5 unit=bar
